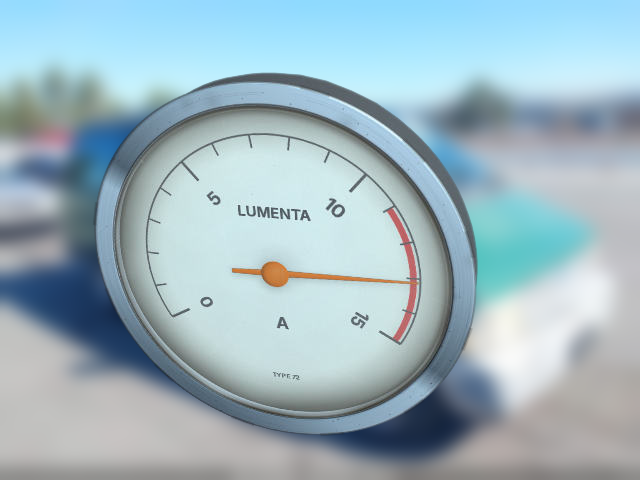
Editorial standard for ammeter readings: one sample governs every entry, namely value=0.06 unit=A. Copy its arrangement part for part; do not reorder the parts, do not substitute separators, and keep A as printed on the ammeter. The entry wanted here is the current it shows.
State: value=13 unit=A
